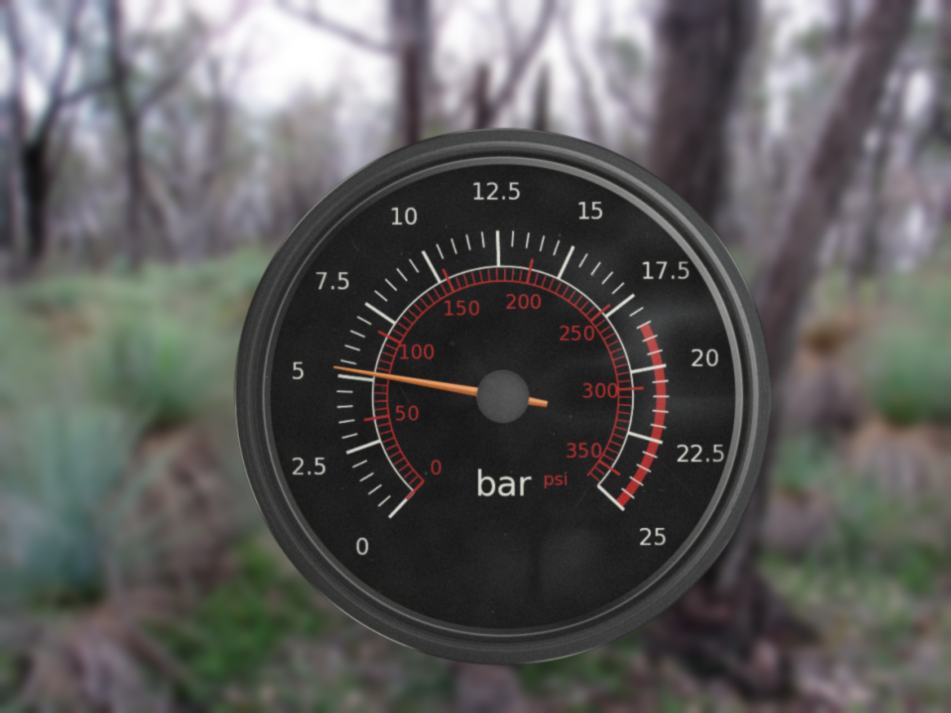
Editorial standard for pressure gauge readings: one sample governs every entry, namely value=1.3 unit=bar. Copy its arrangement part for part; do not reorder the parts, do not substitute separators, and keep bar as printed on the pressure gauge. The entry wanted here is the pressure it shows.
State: value=5.25 unit=bar
